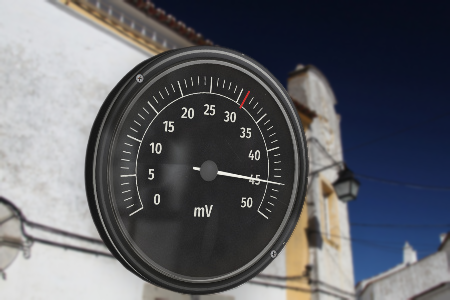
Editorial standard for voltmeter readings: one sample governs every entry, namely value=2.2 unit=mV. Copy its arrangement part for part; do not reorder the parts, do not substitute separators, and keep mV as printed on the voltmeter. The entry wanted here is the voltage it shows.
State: value=45 unit=mV
